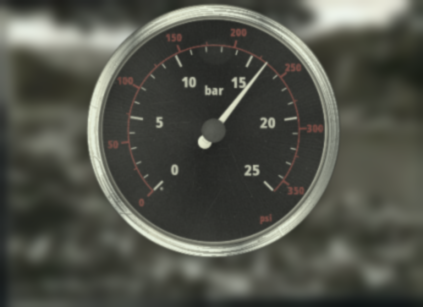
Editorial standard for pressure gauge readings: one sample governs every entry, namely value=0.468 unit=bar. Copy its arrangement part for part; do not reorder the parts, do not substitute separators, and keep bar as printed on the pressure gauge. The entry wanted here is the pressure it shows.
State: value=16 unit=bar
